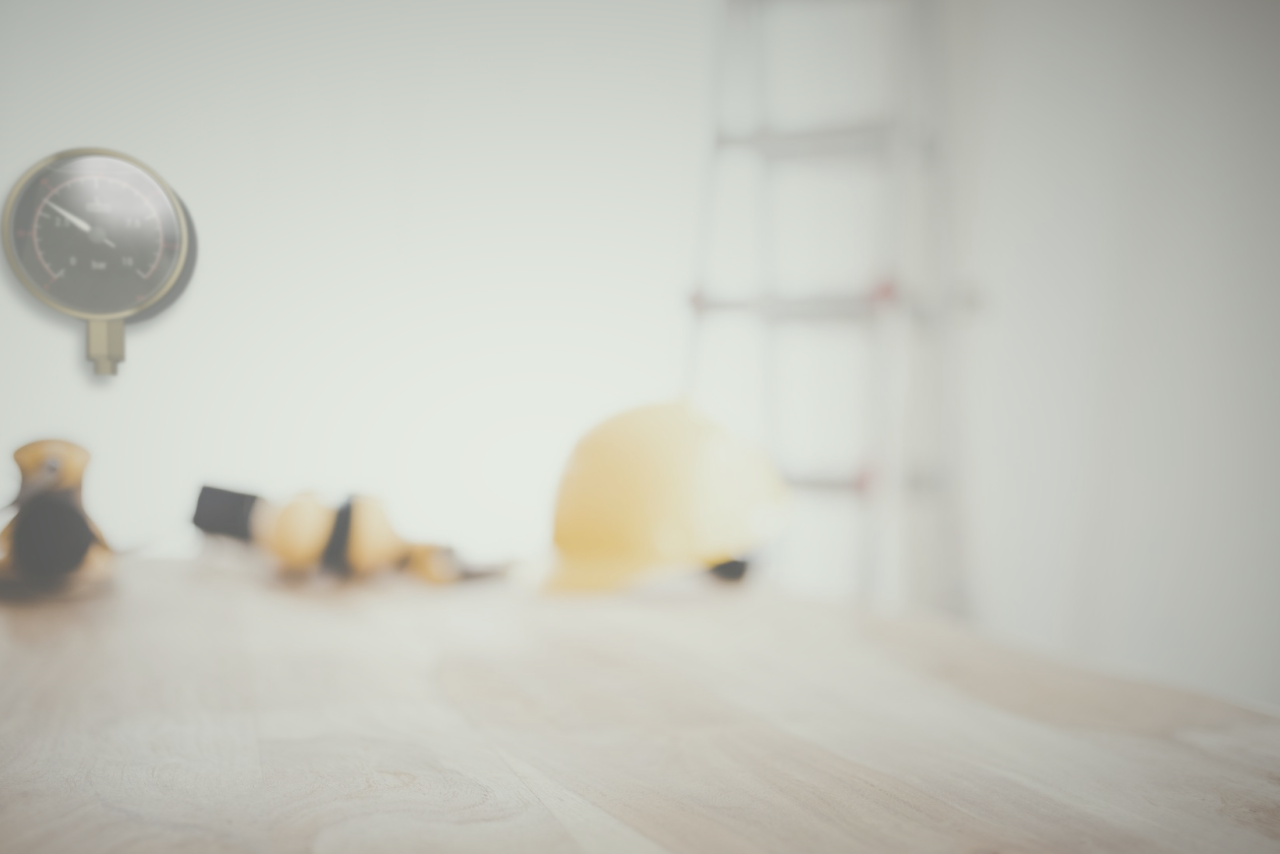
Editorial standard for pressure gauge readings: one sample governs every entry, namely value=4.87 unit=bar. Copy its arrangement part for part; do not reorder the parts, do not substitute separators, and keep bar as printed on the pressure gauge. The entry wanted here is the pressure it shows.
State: value=3 unit=bar
